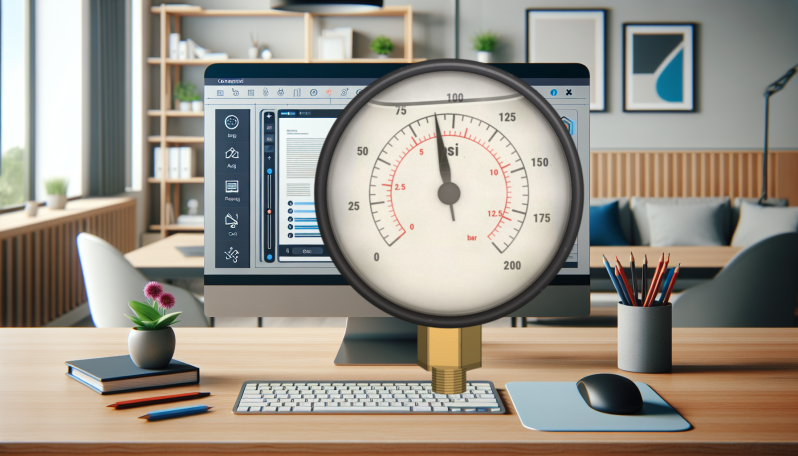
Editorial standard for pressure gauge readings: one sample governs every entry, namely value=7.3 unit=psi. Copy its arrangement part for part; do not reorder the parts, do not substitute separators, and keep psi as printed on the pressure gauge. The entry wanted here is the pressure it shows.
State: value=90 unit=psi
